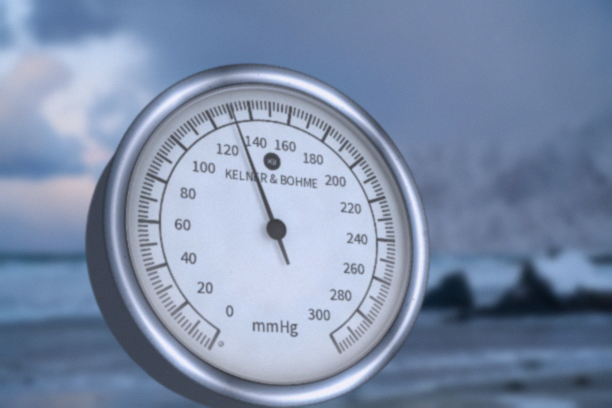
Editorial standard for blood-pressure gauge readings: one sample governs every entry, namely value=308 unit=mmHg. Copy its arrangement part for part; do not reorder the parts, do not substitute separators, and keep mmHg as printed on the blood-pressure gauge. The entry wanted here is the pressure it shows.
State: value=130 unit=mmHg
